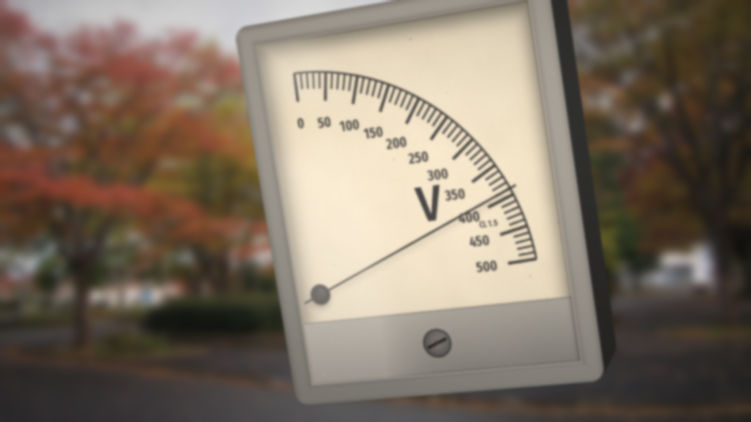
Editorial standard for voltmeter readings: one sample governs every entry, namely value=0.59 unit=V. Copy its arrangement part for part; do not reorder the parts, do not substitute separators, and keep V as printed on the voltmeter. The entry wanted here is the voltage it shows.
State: value=390 unit=V
